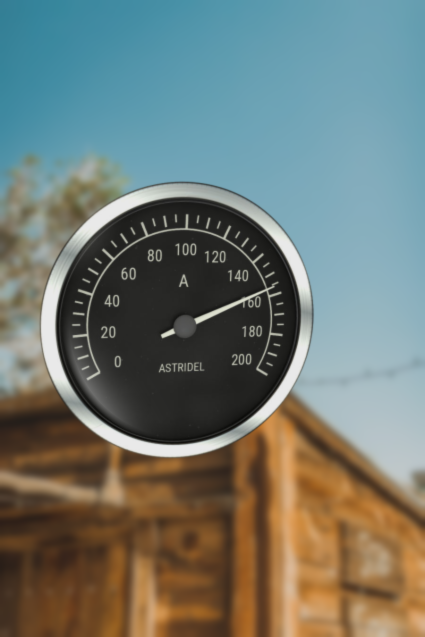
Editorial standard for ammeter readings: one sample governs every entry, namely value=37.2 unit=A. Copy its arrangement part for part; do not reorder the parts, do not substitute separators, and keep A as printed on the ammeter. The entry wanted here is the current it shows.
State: value=155 unit=A
